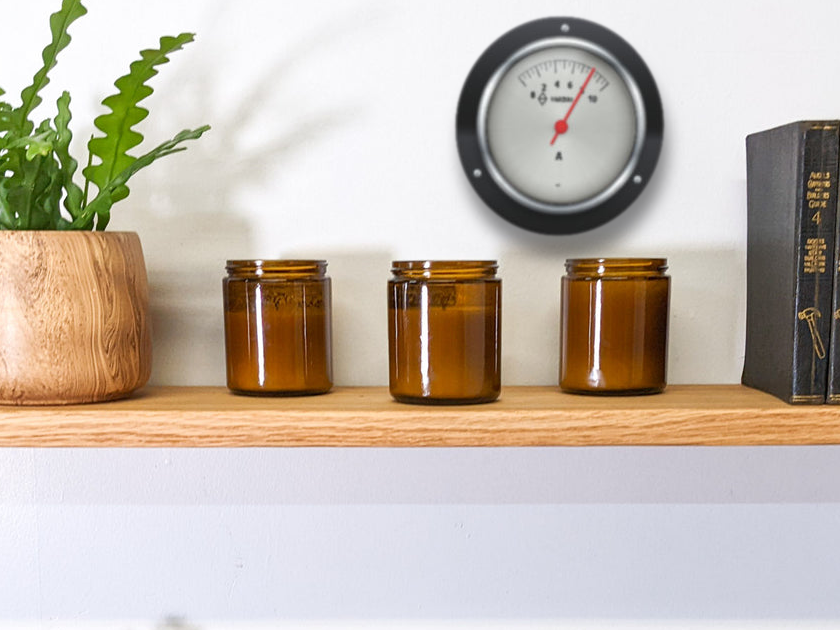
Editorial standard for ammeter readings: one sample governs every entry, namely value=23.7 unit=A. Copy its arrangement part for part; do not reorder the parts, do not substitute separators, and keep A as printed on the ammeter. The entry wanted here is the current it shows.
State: value=8 unit=A
